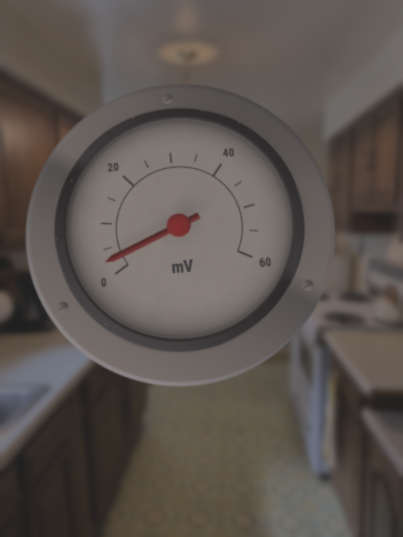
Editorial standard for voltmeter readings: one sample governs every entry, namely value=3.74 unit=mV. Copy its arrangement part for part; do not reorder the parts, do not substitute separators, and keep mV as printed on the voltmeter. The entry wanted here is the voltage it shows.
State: value=2.5 unit=mV
